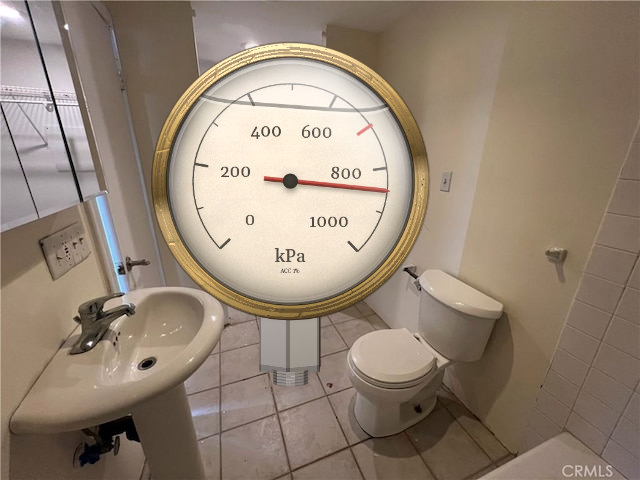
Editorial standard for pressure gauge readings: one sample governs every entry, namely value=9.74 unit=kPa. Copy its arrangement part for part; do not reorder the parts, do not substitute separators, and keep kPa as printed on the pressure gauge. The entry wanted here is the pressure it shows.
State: value=850 unit=kPa
